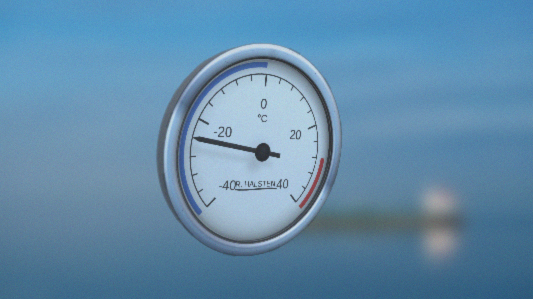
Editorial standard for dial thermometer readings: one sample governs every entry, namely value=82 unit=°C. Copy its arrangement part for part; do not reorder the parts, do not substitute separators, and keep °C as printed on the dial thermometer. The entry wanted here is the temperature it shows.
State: value=-24 unit=°C
